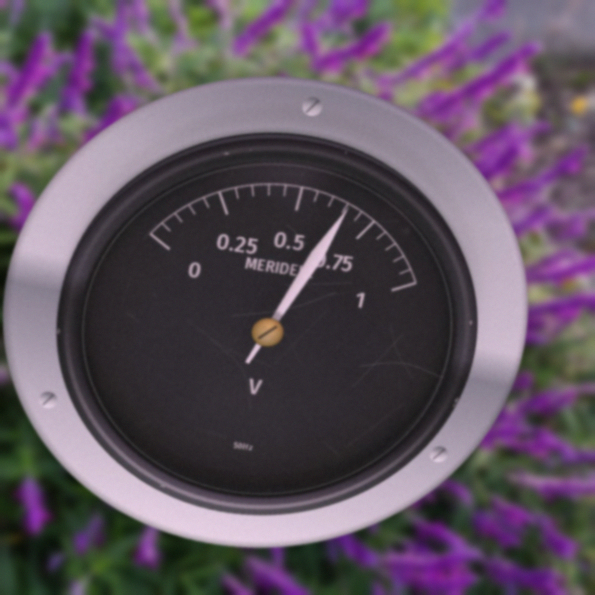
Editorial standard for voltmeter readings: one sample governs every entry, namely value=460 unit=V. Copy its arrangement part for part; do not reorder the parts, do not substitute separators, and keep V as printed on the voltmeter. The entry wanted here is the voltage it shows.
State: value=0.65 unit=V
